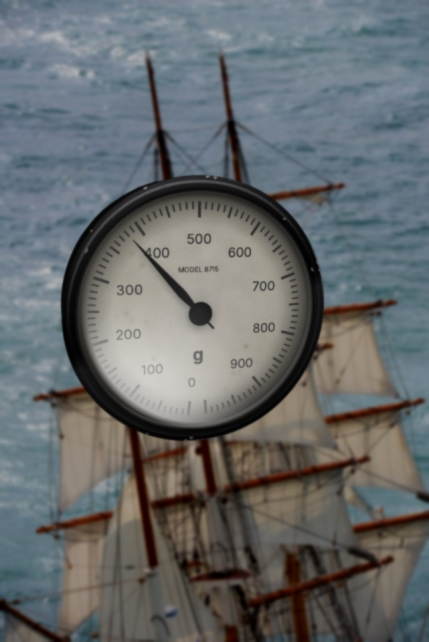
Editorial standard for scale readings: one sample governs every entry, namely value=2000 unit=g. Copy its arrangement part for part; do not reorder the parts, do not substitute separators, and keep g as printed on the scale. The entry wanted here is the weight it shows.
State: value=380 unit=g
